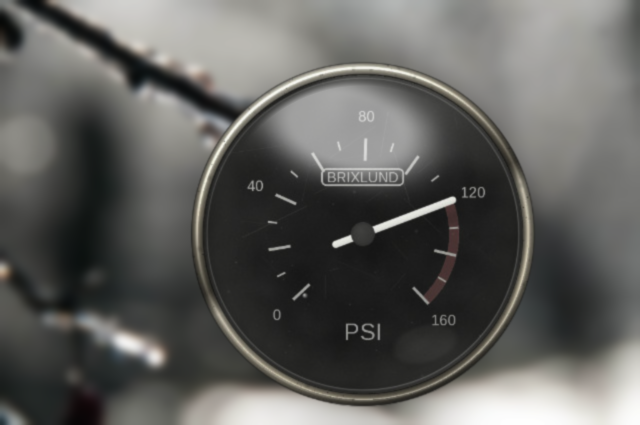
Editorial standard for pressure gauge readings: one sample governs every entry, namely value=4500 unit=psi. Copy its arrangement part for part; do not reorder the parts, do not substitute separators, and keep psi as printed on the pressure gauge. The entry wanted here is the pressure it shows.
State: value=120 unit=psi
